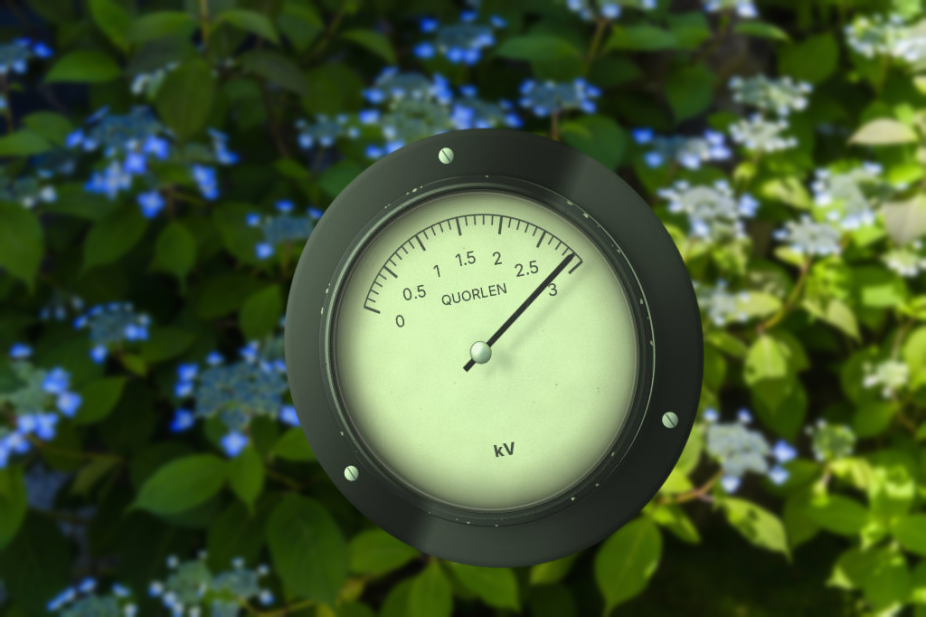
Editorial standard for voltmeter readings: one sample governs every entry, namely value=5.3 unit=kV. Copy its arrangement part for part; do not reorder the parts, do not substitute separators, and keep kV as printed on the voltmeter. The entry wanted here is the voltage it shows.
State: value=2.9 unit=kV
